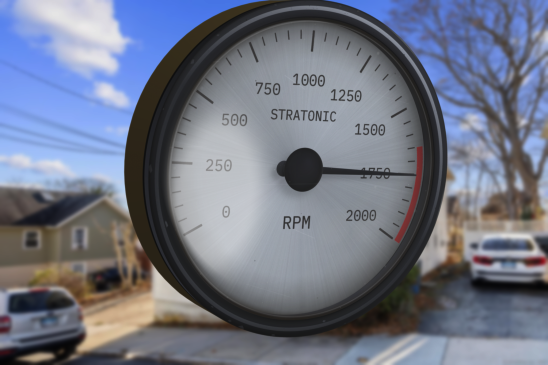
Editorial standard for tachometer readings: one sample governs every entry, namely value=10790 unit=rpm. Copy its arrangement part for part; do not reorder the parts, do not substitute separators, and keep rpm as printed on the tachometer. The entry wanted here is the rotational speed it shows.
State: value=1750 unit=rpm
